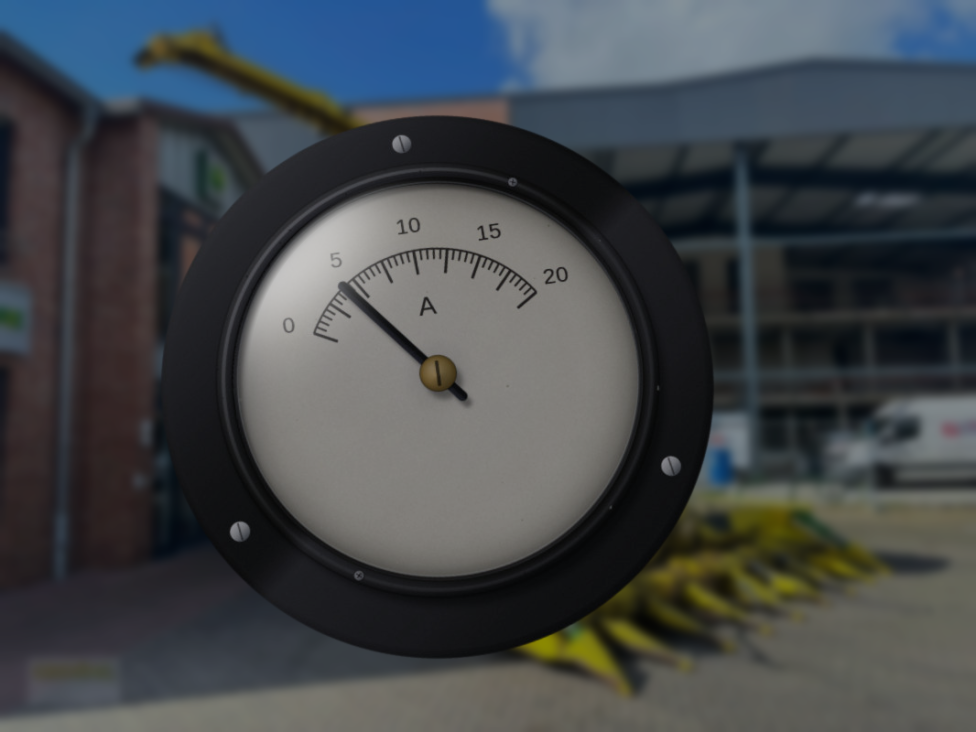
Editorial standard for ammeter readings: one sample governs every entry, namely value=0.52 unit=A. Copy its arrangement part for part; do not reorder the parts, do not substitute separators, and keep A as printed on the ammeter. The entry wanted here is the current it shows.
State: value=4 unit=A
